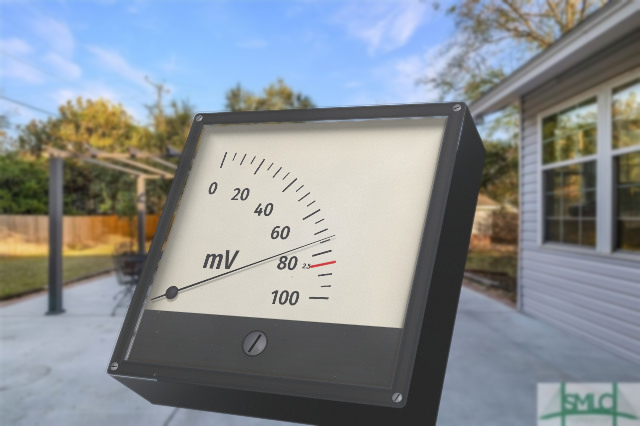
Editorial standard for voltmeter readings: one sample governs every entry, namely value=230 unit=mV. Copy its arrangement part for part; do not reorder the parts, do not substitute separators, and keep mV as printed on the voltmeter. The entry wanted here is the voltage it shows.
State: value=75 unit=mV
